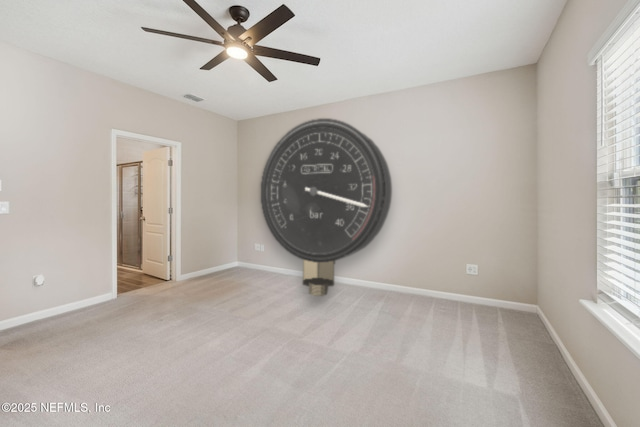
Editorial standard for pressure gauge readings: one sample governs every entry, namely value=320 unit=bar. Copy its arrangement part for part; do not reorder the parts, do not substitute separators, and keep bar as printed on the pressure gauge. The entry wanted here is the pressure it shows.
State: value=35 unit=bar
